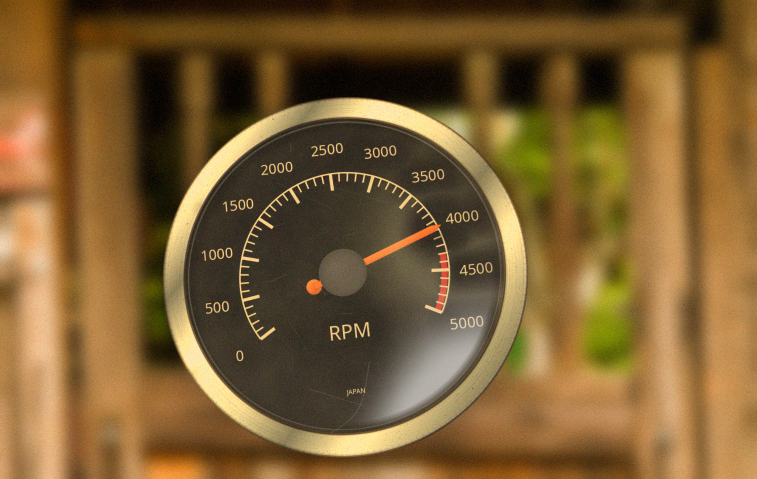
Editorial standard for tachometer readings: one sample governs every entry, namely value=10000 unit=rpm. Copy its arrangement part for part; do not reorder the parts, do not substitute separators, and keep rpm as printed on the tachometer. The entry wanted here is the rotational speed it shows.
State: value=4000 unit=rpm
